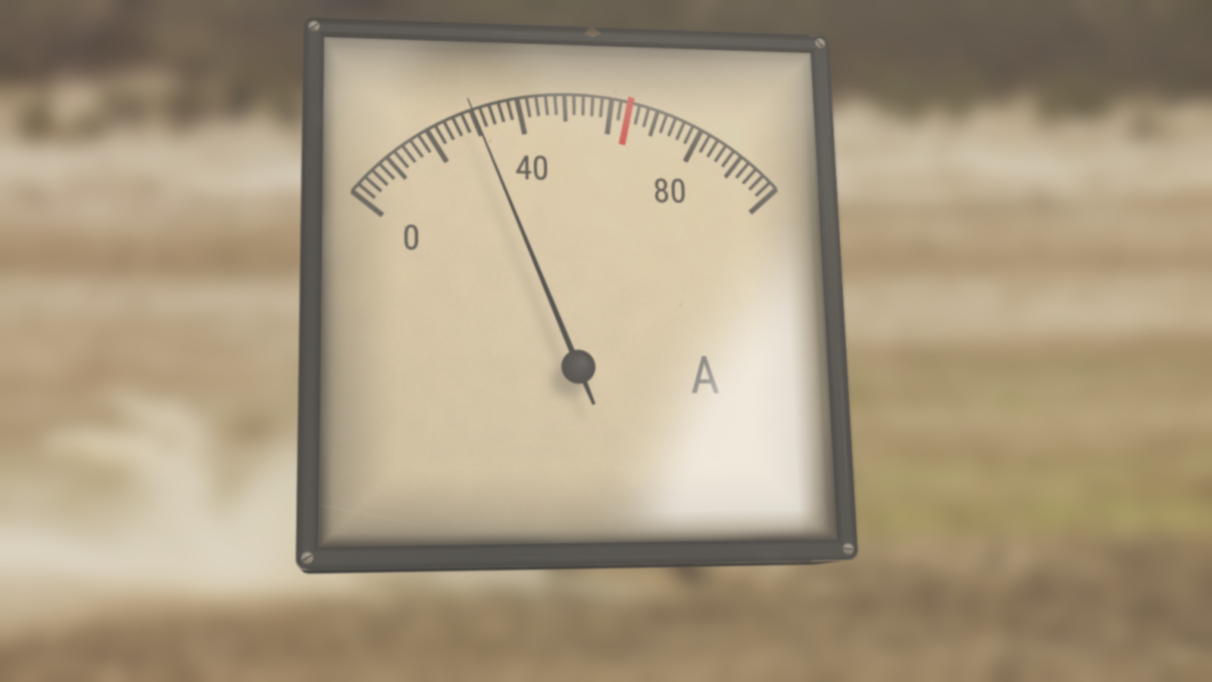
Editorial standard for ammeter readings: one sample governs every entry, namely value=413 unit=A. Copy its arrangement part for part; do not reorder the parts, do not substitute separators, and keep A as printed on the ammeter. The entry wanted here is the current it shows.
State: value=30 unit=A
